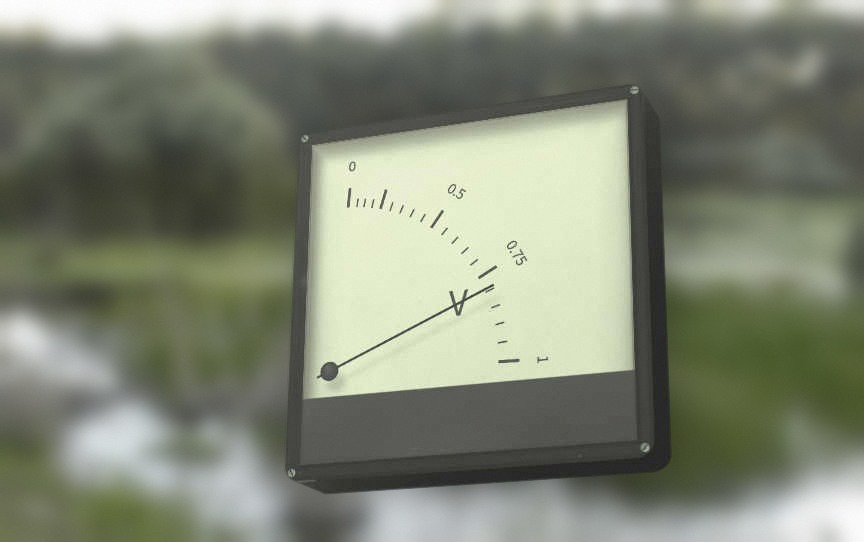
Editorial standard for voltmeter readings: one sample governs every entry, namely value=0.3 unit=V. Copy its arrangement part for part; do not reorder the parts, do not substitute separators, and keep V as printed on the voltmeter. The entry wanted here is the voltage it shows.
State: value=0.8 unit=V
